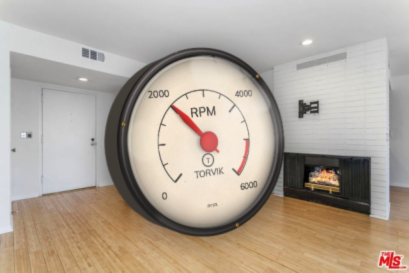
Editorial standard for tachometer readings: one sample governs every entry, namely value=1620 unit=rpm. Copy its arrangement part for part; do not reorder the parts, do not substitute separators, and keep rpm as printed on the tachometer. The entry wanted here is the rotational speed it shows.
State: value=2000 unit=rpm
